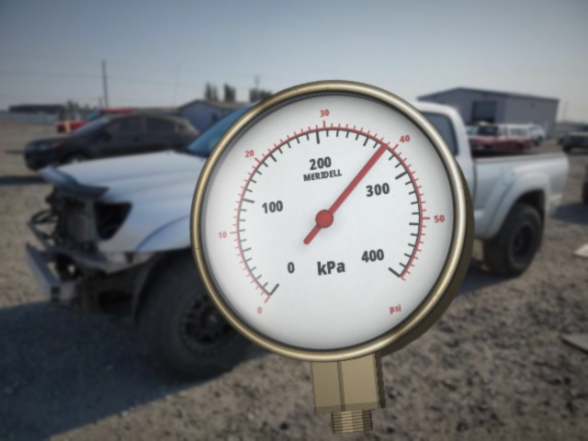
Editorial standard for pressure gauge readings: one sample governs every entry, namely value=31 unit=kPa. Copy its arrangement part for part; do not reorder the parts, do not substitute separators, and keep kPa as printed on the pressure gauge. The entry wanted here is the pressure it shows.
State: value=270 unit=kPa
